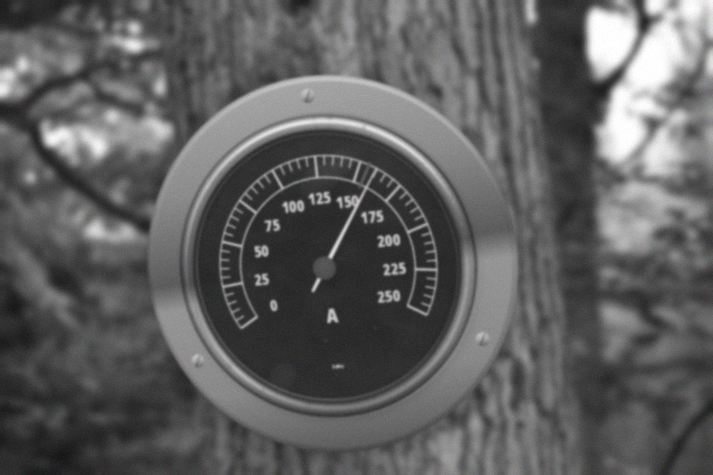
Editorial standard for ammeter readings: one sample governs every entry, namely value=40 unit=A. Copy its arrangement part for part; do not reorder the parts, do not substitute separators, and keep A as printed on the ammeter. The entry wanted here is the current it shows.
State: value=160 unit=A
